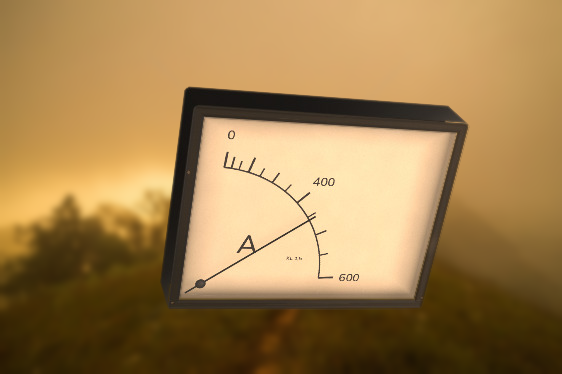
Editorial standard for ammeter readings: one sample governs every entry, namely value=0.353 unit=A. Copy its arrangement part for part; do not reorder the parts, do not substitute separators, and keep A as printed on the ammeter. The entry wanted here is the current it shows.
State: value=450 unit=A
